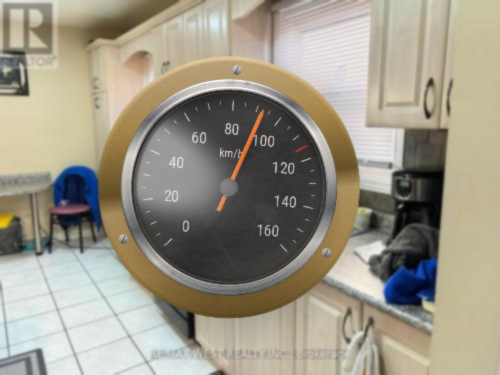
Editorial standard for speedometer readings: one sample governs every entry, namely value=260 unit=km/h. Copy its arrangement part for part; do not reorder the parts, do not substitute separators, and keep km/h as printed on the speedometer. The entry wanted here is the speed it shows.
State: value=92.5 unit=km/h
